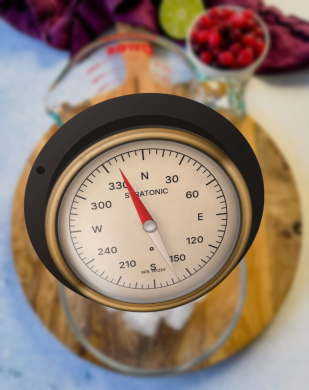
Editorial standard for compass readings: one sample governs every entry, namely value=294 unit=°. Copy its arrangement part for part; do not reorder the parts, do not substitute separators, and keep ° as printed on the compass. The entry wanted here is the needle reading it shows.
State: value=340 unit=°
